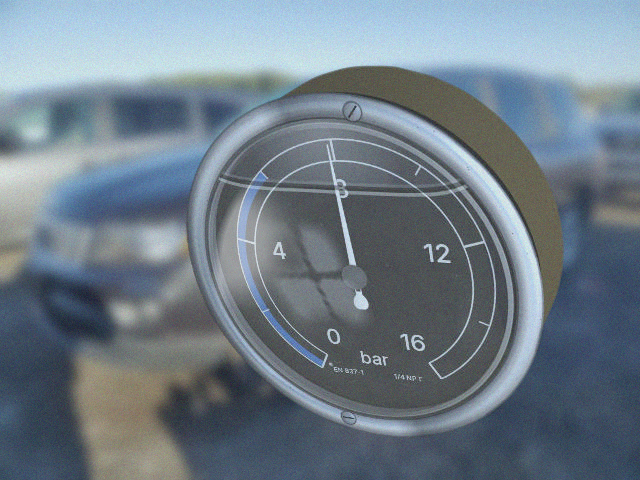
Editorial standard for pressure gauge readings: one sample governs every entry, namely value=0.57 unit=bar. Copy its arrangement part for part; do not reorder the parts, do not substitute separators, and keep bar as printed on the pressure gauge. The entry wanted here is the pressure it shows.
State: value=8 unit=bar
